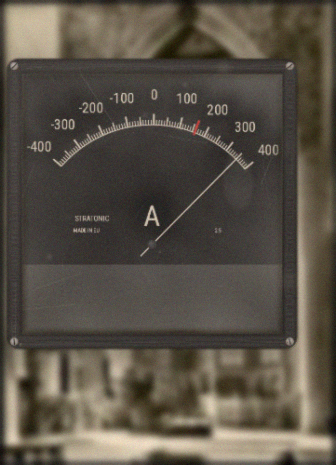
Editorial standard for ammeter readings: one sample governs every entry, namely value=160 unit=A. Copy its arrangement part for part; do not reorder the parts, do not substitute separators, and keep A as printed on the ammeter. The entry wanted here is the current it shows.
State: value=350 unit=A
